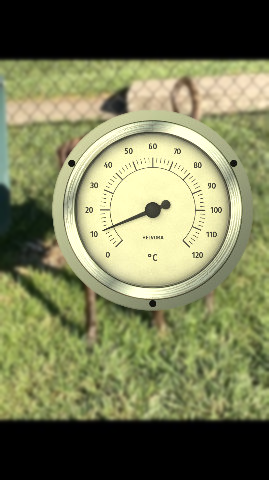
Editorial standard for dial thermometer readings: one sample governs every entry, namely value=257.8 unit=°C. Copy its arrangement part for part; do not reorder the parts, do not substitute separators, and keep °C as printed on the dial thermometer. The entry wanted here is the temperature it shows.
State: value=10 unit=°C
